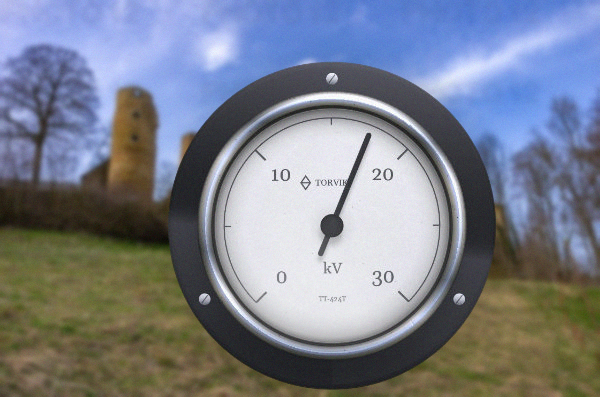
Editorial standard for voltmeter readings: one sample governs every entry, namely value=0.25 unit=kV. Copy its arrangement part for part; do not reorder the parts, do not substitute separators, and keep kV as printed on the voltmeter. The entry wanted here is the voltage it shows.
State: value=17.5 unit=kV
